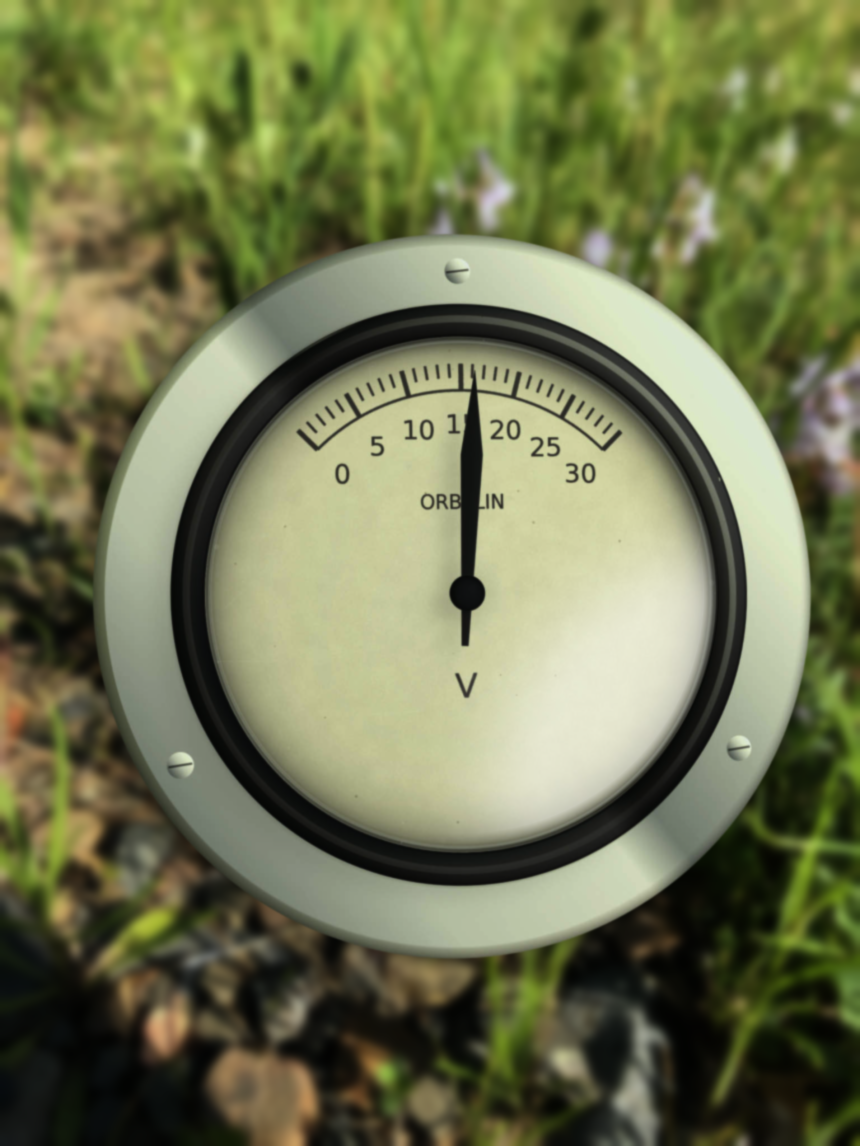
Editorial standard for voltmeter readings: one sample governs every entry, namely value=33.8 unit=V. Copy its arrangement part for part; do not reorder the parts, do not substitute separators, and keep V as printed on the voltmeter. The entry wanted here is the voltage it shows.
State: value=16 unit=V
